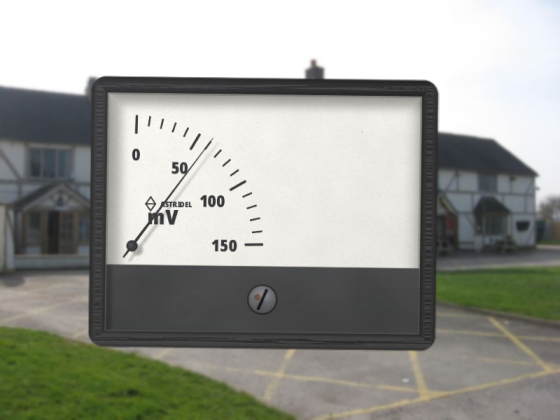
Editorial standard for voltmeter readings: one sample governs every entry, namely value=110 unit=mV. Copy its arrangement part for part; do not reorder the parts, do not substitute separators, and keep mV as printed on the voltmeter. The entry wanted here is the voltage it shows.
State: value=60 unit=mV
